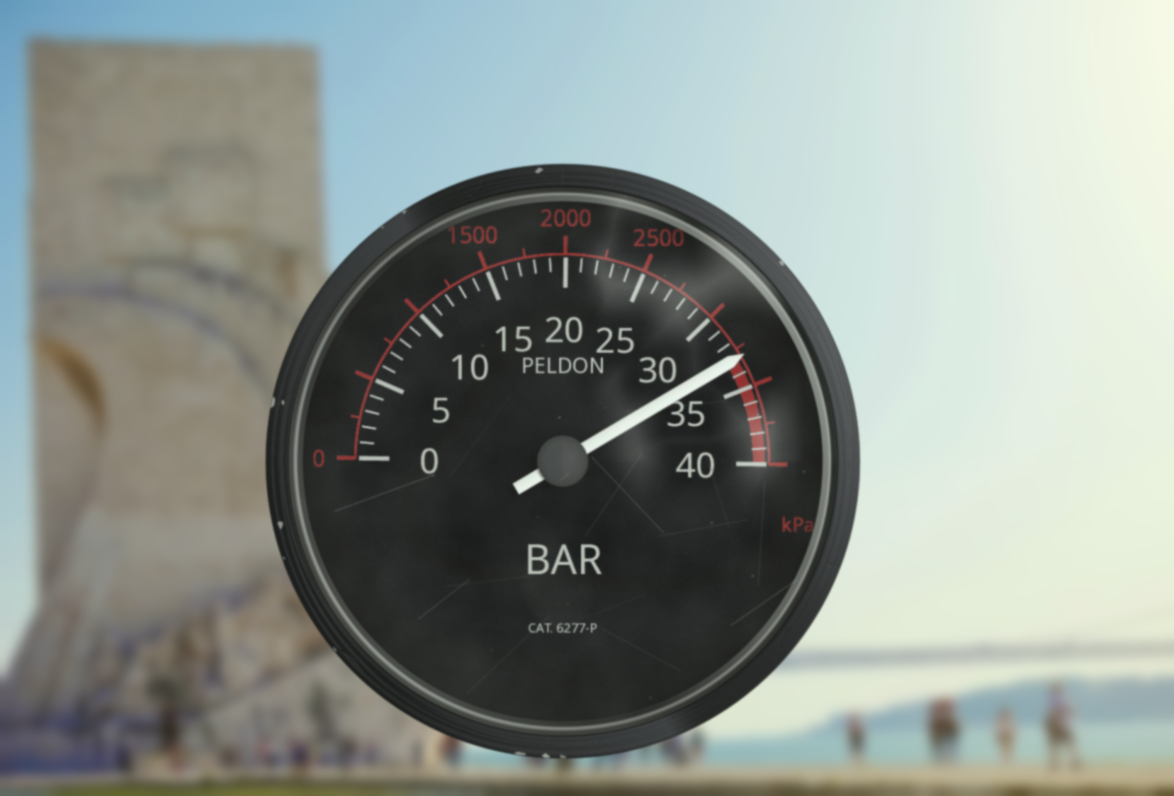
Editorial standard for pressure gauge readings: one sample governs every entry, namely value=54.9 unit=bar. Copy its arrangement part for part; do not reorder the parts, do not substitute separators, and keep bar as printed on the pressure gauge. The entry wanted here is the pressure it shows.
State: value=33 unit=bar
